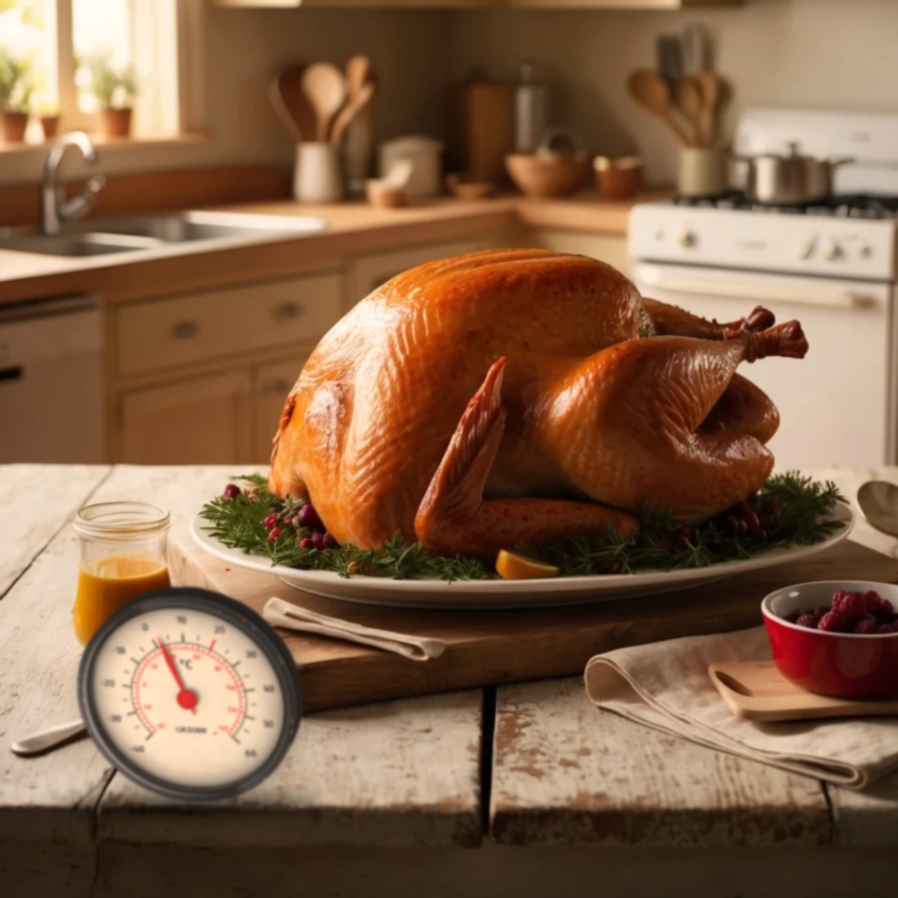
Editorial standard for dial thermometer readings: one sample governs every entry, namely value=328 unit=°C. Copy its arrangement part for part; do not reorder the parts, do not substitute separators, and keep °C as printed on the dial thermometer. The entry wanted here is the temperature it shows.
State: value=2.5 unit=°C
